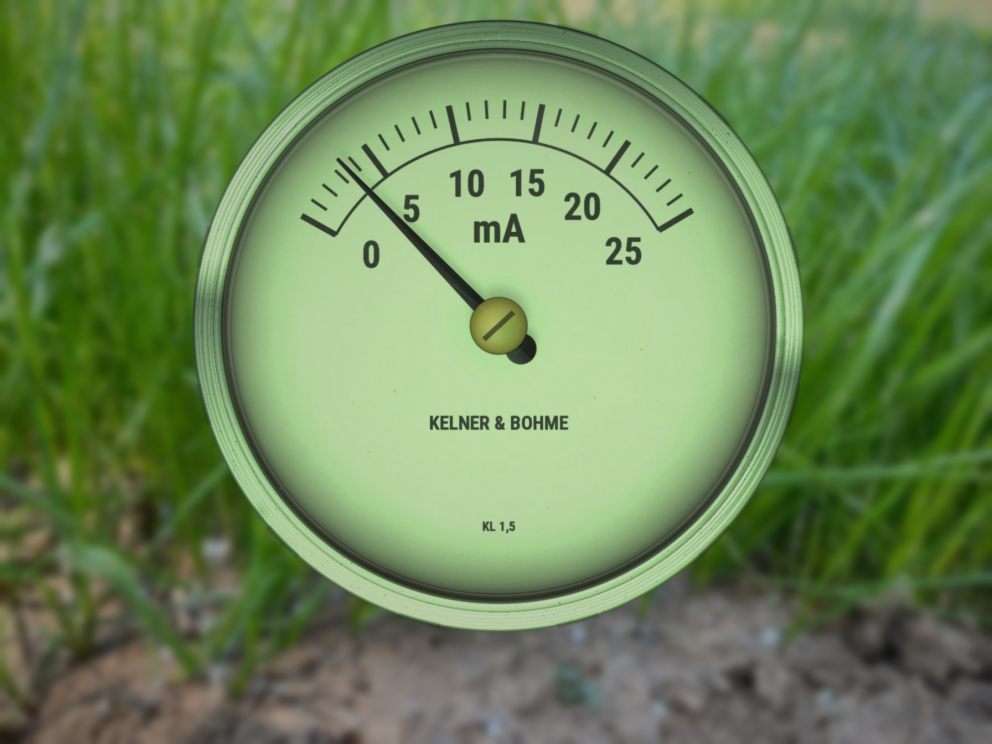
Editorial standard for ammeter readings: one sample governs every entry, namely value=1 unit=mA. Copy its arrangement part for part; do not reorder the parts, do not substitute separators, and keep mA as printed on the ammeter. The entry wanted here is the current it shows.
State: value=3.5 unit=mA
